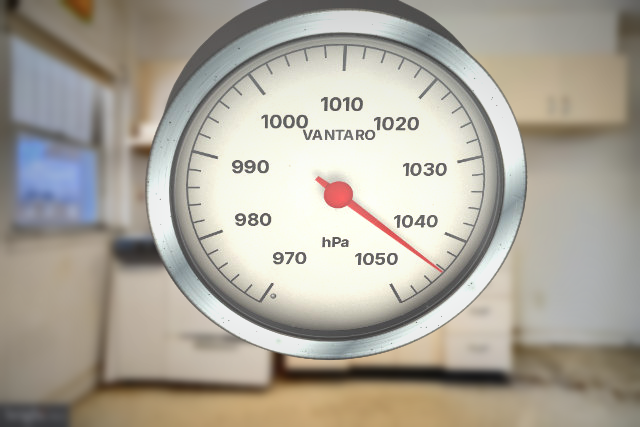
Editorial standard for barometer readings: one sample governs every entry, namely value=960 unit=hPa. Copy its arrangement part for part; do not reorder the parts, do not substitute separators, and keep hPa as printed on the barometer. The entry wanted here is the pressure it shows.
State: value=1044 unit=hPa
